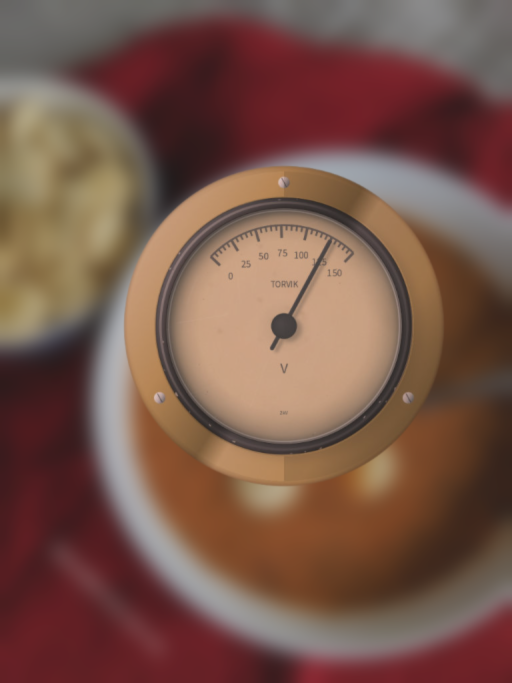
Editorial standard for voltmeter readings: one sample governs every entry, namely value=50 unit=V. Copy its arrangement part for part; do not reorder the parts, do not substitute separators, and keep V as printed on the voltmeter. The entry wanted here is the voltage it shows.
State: value=125 unit=V
